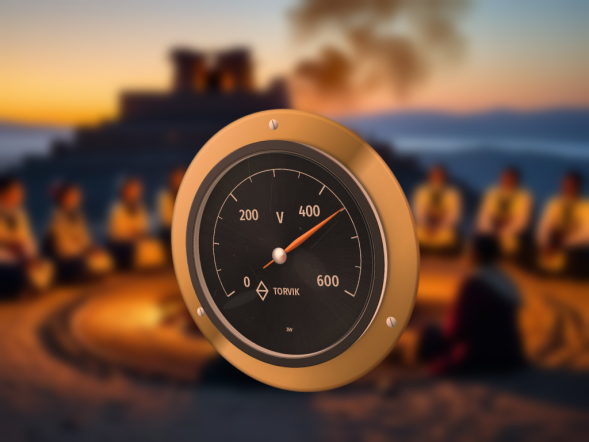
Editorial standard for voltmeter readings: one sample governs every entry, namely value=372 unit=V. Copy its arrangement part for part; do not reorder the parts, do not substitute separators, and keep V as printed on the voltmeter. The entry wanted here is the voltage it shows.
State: value=450 unit=V
